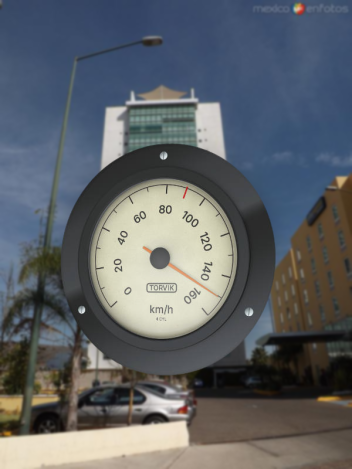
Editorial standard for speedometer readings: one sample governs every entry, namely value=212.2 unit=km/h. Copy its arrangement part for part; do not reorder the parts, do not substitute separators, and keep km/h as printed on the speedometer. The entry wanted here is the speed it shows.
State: value=150 unit=km/h
